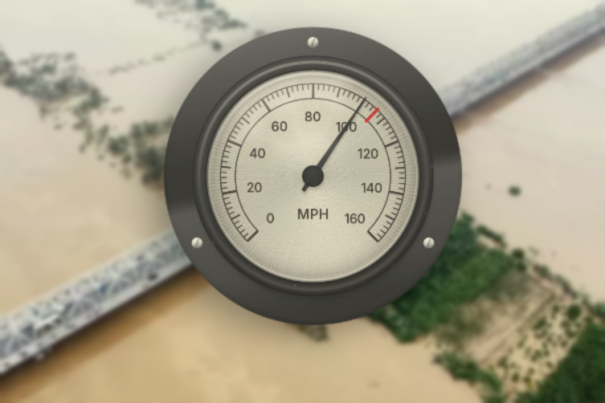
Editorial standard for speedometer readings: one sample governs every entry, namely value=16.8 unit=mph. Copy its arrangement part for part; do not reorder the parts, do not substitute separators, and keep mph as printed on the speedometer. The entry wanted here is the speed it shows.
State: value=100 unit=mph
